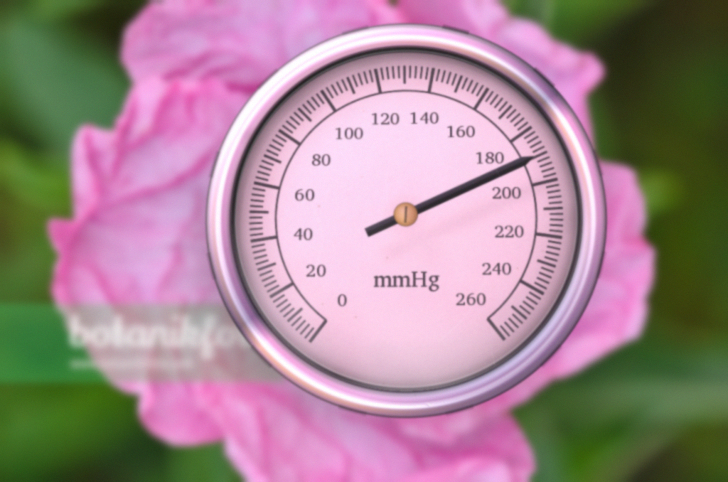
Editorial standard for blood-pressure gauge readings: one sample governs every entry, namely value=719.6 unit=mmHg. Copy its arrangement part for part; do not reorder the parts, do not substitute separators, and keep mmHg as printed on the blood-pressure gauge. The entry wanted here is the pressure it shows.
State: value=190 unit=mmHg
